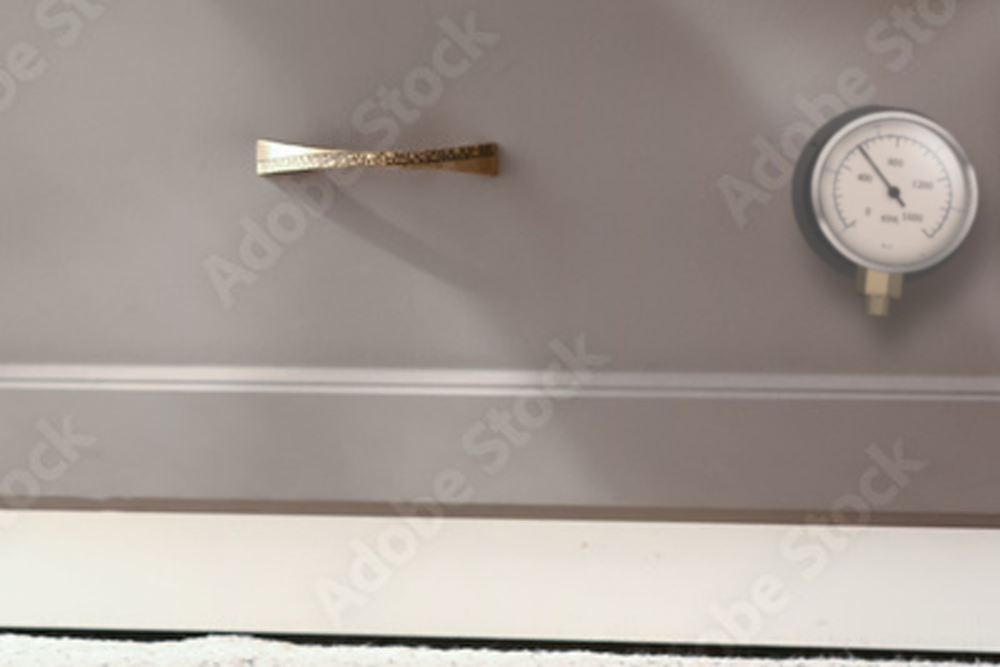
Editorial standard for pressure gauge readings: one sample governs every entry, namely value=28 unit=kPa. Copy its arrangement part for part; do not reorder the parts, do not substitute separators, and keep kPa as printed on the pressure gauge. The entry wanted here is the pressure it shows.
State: value=550 unit=kPa
